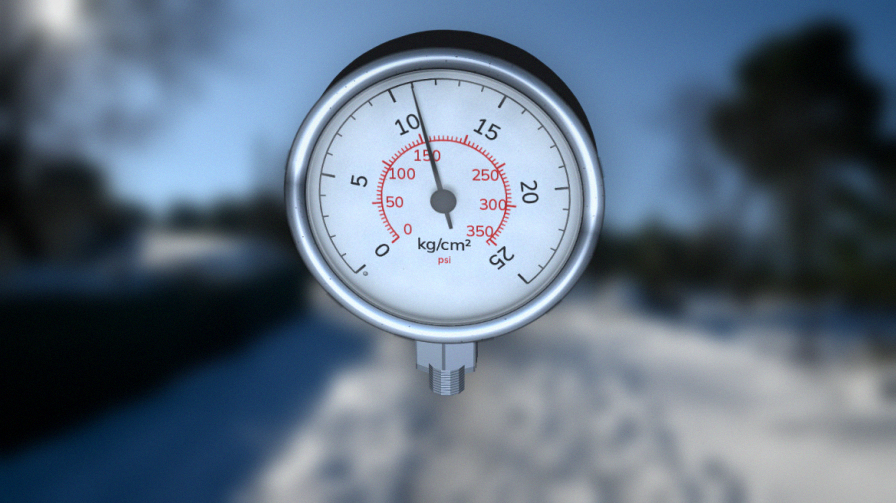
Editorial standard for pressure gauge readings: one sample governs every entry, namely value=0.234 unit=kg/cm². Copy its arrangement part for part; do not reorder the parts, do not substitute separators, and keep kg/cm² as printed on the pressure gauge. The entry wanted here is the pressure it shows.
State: value=11 unit=kg/cm²
